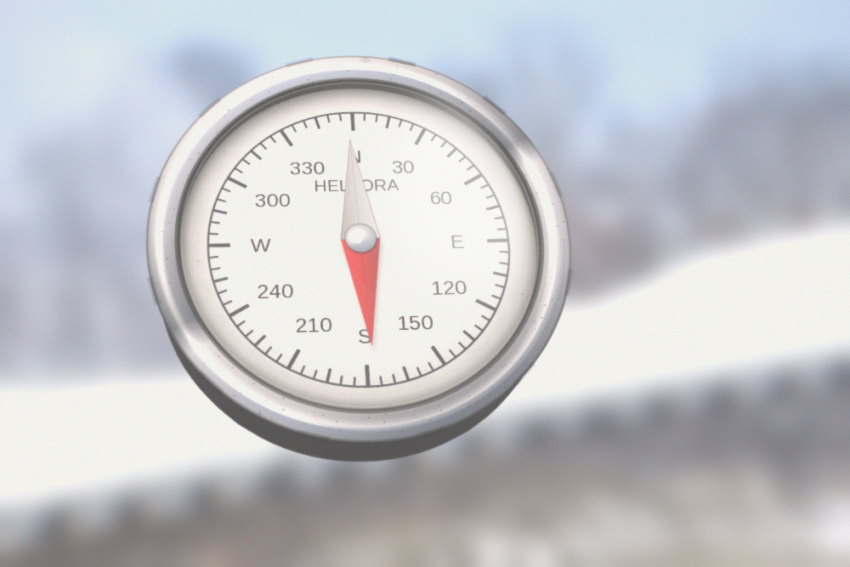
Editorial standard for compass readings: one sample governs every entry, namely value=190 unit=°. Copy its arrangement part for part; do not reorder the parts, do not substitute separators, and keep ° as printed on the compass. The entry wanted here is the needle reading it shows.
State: value=177.5 unit=°
